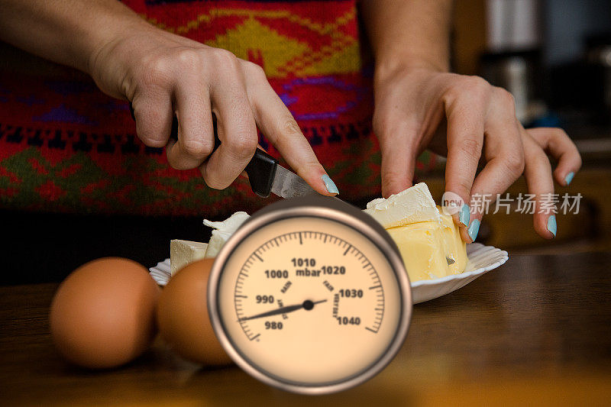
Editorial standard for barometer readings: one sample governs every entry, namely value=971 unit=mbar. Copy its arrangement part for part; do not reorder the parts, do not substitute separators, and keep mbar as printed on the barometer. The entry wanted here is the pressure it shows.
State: value=985 unit=mbar
